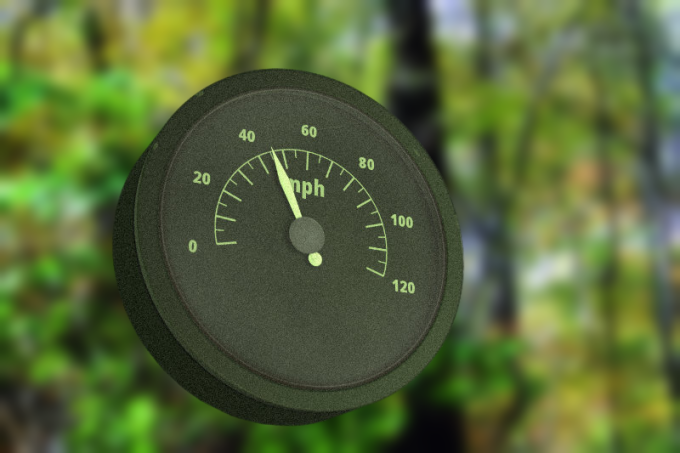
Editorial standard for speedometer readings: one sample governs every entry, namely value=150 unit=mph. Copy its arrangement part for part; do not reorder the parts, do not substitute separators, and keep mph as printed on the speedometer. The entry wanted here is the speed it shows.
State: value=45 unit=mph
